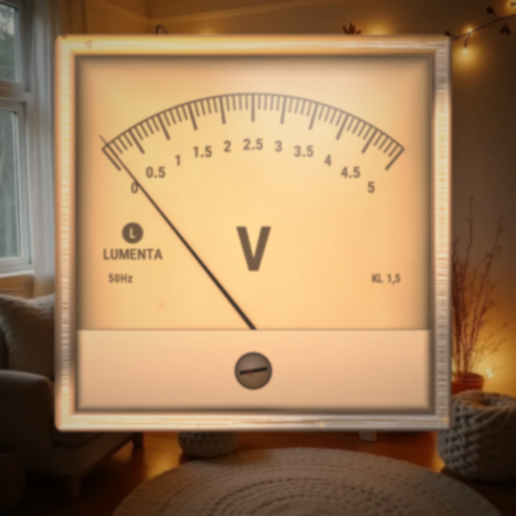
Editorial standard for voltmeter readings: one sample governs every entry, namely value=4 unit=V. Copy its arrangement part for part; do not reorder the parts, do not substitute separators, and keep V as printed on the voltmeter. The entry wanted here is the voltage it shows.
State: value=0.1 unit=V
